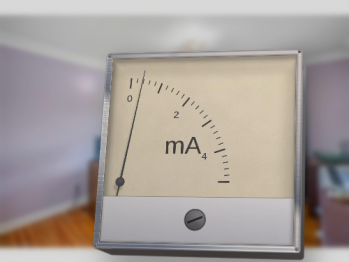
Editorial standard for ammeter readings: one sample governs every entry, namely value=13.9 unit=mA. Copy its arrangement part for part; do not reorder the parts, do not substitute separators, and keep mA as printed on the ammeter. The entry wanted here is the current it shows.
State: value=0.4 unit=mA
